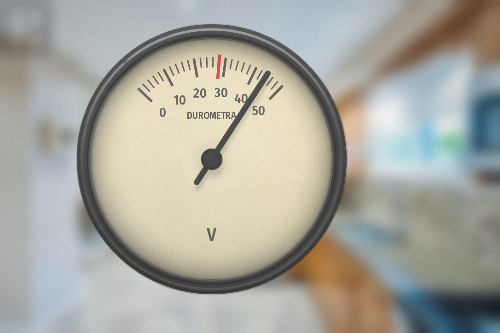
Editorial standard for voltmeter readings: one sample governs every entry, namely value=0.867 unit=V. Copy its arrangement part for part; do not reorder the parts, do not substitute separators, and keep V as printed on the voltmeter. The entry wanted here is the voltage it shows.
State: value=44 unit=V
